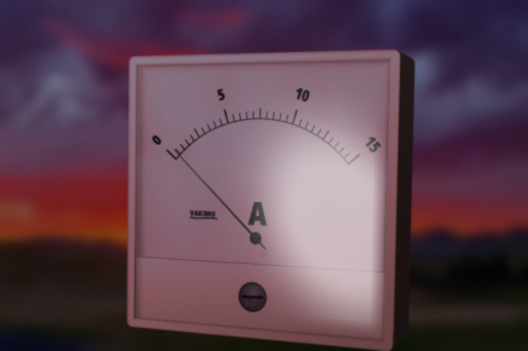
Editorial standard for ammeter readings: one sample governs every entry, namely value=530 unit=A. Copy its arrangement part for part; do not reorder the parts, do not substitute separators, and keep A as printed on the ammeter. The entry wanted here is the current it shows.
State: value=0.5 unit=A
